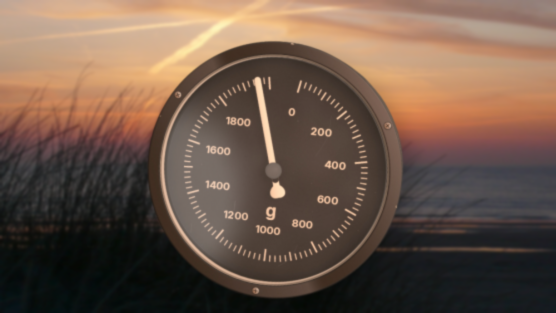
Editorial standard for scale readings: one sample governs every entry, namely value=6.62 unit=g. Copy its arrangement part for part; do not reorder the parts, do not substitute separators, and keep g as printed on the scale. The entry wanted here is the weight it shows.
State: value=1960 unit=g
